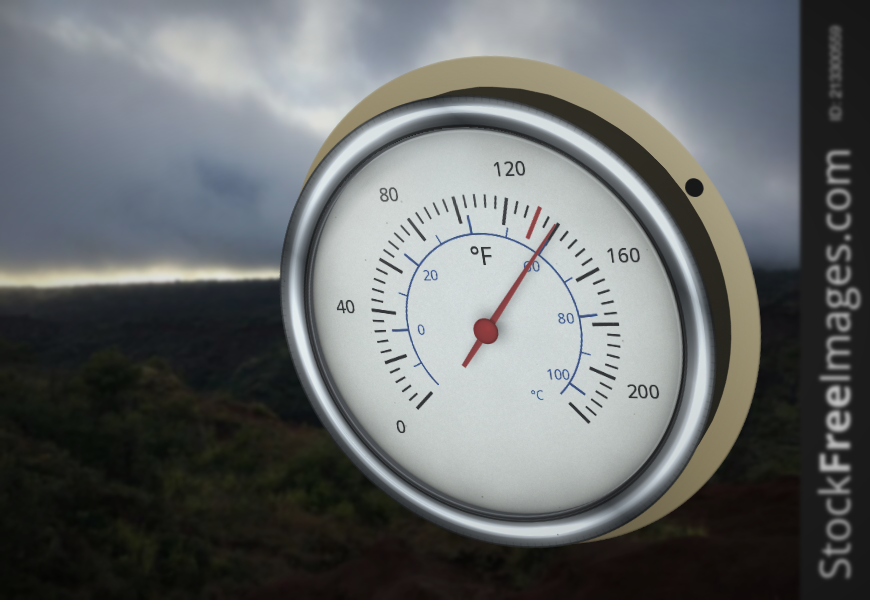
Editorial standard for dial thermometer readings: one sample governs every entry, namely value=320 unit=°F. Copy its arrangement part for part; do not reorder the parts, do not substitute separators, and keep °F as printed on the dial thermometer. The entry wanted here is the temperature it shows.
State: value=140 unit=°F
